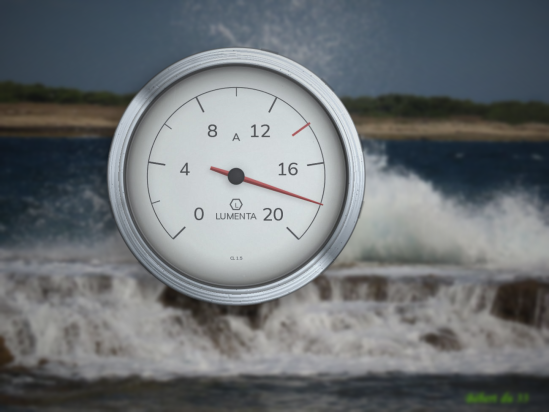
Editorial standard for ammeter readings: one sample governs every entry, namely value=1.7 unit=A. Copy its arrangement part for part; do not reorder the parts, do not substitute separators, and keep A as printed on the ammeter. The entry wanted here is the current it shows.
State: value=18 unit=A
